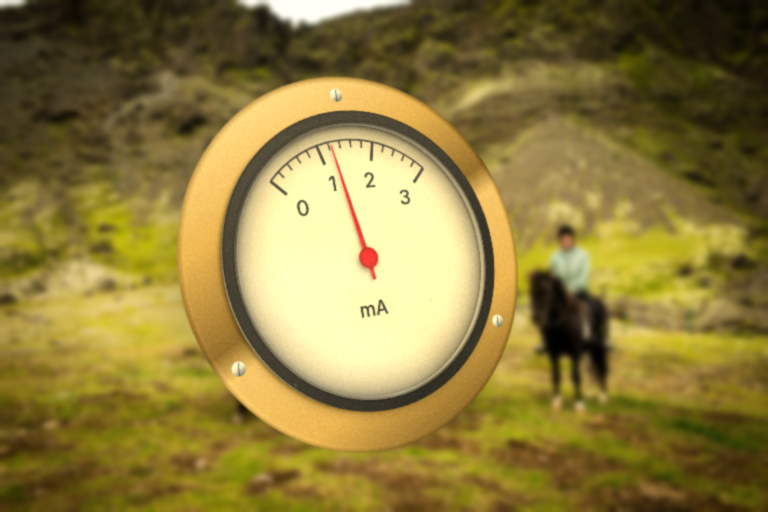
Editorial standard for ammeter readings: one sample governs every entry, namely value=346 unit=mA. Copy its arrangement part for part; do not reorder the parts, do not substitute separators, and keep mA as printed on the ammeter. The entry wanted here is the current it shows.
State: value=1.2 unit=mA
